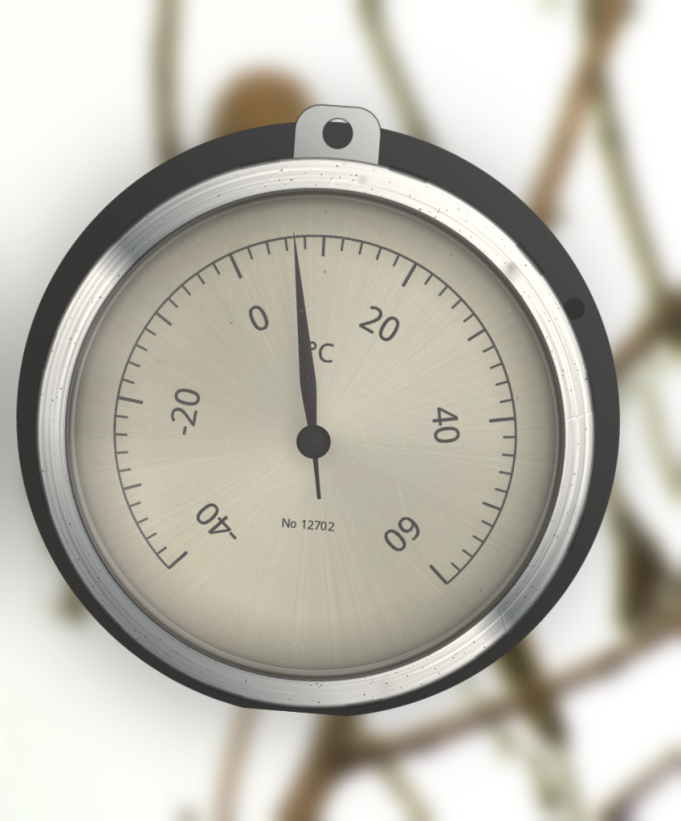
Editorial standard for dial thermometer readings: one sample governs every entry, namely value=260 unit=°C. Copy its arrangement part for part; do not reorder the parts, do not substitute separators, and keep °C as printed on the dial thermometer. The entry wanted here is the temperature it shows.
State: value=7 unit=°C
